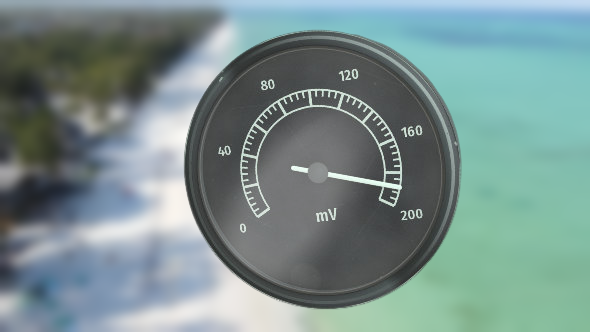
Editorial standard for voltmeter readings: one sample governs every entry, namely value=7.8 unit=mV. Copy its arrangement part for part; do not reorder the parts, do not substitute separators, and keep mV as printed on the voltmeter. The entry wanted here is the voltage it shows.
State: value=188 unit=mV
